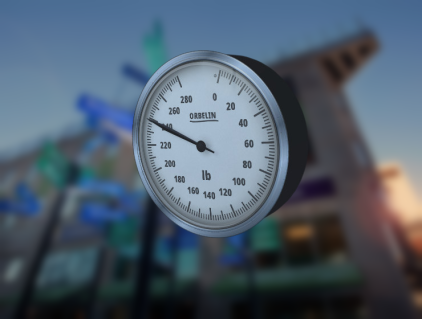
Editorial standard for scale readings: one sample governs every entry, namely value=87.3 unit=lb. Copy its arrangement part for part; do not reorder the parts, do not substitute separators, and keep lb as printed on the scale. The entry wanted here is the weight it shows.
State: value=240 unit=lb
